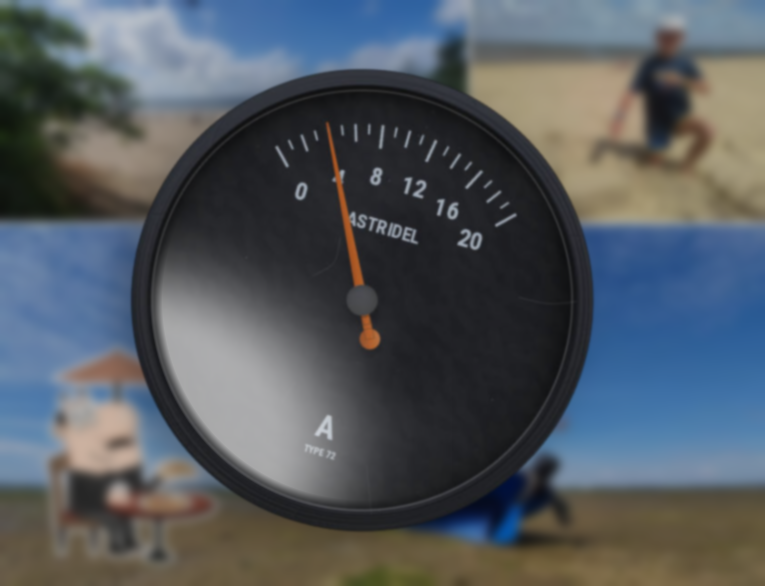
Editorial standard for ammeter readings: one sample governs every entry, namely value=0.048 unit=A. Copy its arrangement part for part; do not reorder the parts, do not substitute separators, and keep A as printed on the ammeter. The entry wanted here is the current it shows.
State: value=4 unit=A
